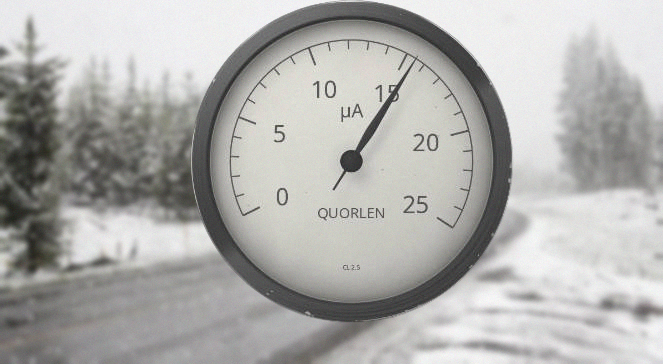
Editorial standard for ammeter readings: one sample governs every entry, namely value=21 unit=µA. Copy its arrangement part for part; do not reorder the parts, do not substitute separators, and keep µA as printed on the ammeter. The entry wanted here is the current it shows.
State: value=15.5 unit=µA
